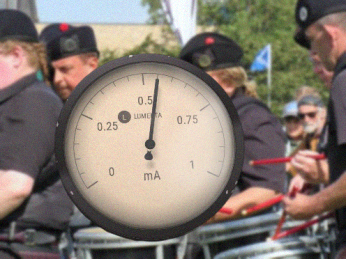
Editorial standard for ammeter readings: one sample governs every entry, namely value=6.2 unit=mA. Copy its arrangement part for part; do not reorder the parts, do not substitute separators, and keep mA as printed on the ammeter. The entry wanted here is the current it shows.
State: value=0.55 unit=mA
